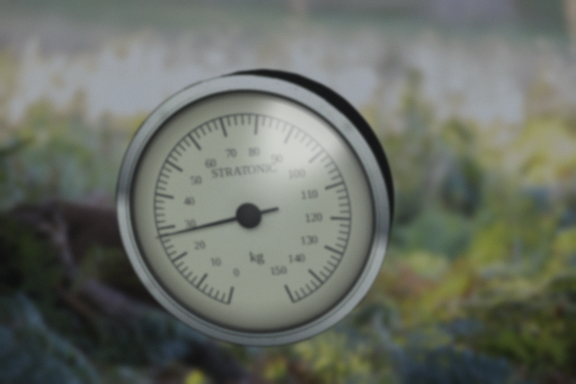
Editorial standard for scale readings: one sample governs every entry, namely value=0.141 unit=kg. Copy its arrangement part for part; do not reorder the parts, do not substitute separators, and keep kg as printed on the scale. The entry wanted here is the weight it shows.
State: value=28 unit=kg
